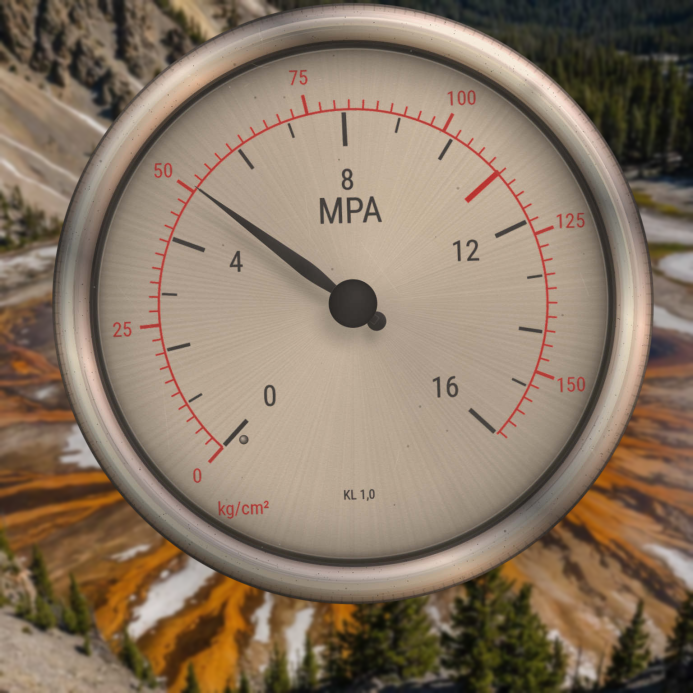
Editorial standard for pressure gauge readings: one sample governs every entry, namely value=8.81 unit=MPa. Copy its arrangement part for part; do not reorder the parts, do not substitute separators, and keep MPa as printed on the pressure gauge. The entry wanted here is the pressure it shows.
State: value=5 unit=MPa
